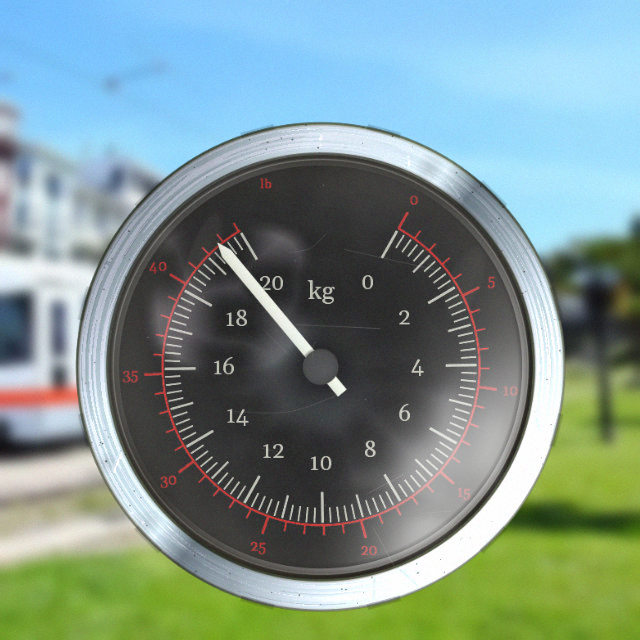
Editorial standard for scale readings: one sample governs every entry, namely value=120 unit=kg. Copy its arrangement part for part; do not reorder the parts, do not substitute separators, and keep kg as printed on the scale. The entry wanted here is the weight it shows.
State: value=19.4 unit=kg
